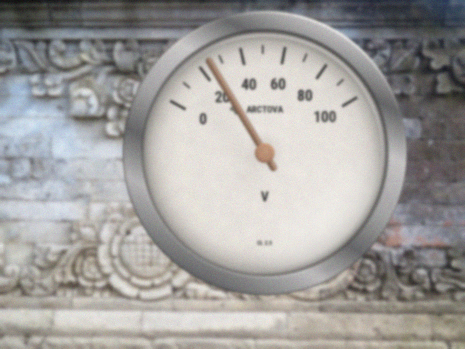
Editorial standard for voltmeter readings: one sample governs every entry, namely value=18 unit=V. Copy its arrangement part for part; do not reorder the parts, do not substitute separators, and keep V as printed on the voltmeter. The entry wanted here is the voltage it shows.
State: value=25 unit=V
